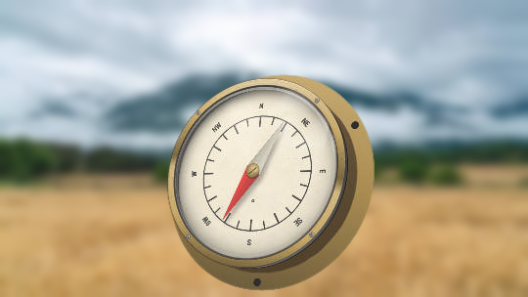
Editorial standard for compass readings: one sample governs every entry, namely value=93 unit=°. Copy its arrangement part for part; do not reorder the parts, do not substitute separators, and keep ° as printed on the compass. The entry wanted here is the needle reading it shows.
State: value=210 unit=°
